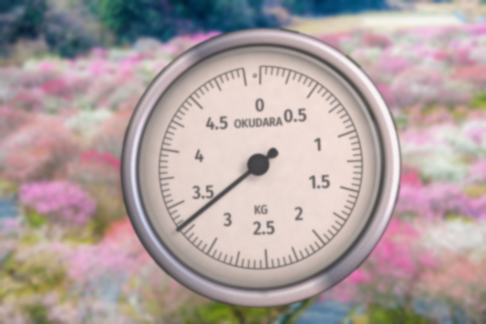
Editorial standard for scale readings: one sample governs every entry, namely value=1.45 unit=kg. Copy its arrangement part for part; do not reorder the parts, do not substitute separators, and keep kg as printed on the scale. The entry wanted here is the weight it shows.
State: value=3.3 unit=kg
